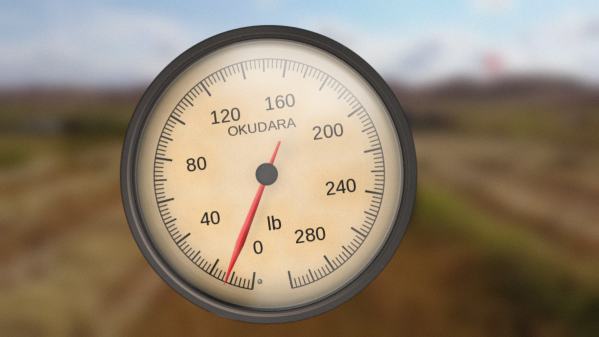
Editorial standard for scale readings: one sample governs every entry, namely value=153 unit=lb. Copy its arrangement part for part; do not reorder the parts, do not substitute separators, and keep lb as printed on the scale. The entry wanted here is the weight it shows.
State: value=12 unit=lb
